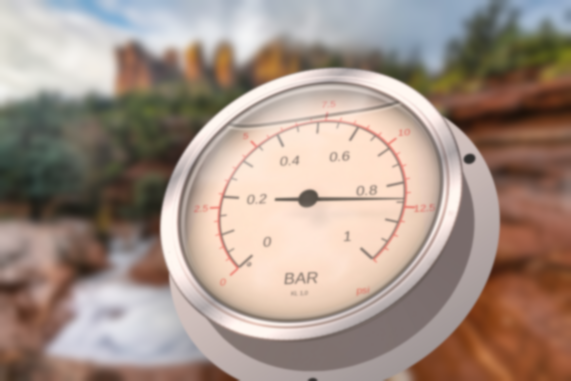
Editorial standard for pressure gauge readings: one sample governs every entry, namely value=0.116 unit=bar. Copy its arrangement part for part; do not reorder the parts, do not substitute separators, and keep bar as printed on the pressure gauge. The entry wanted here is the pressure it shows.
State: value=0.85 unit=bar
